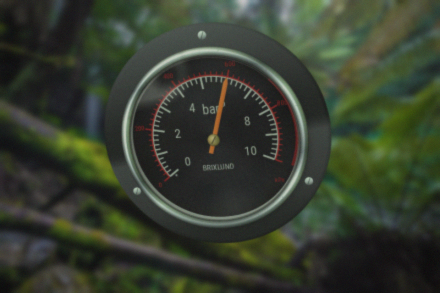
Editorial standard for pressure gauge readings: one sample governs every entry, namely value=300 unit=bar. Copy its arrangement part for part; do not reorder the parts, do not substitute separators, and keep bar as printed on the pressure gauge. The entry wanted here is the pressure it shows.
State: value=6 unit=bar
